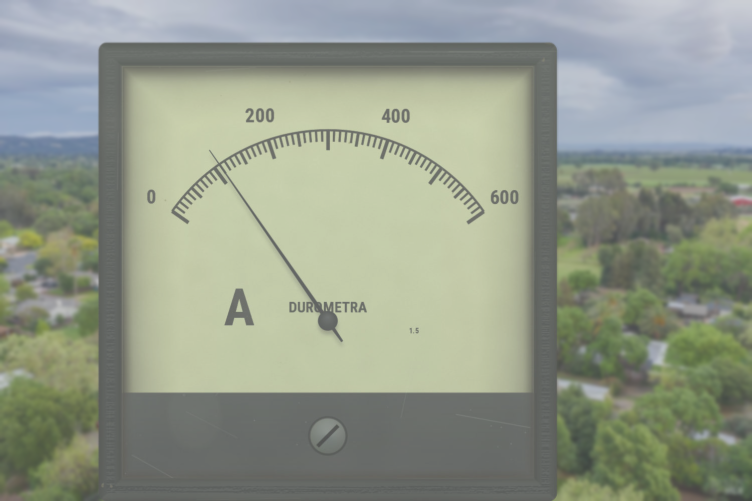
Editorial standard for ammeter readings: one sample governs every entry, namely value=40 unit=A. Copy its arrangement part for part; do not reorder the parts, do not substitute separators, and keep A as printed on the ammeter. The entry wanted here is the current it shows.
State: value=110 unit=A
